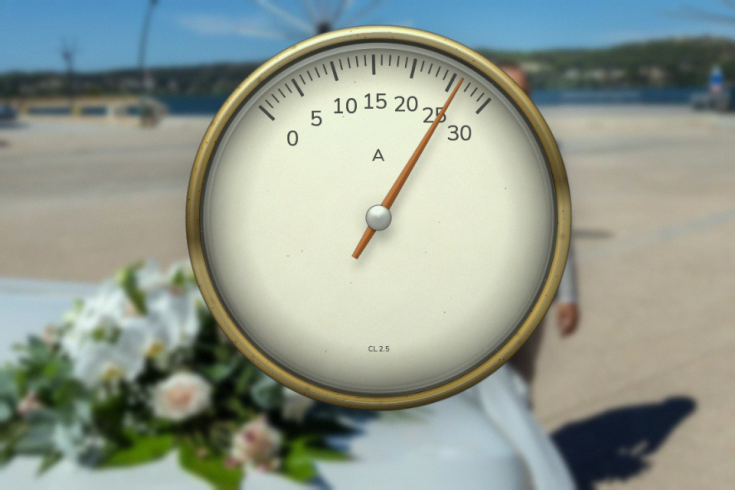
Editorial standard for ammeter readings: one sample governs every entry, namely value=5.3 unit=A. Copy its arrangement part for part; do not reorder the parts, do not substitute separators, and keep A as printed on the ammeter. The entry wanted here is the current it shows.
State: value=26 unit=A
